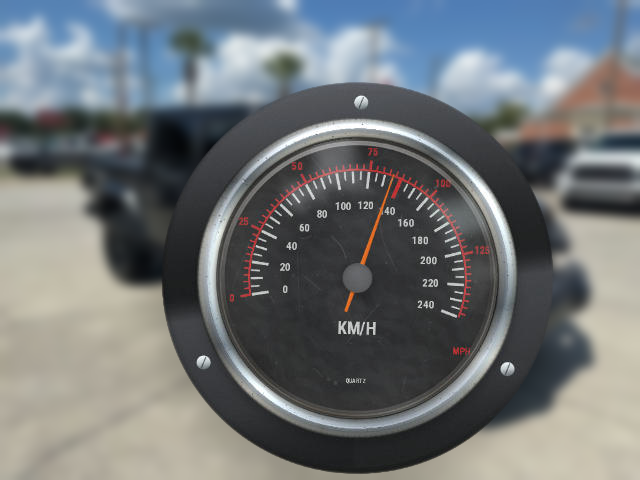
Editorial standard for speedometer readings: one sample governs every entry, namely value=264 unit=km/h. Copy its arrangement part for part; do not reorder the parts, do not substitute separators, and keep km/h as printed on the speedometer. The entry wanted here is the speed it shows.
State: value=135 unit=km/h
